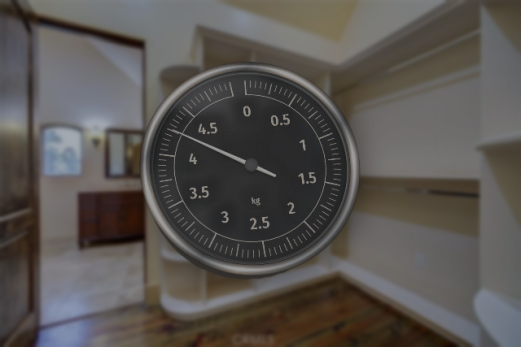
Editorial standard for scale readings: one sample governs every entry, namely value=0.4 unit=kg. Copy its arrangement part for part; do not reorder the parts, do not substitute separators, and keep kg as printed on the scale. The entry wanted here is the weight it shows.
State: value=4.25 unit=kg
